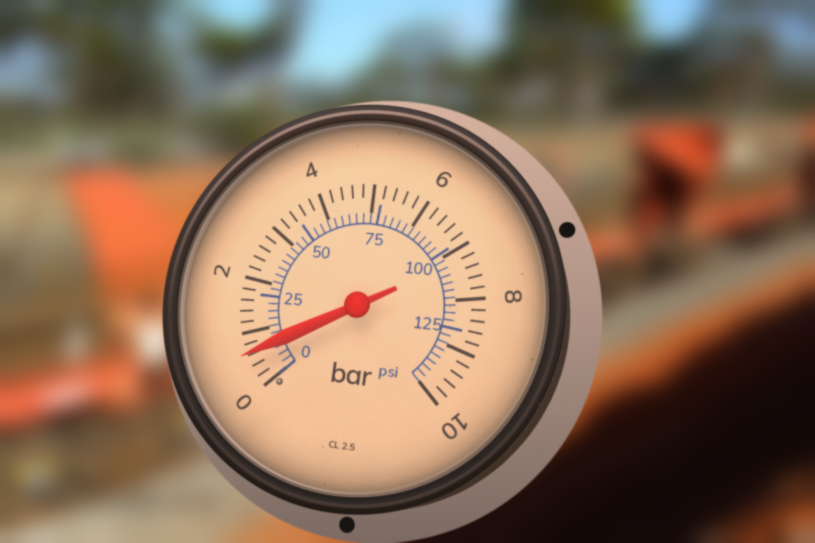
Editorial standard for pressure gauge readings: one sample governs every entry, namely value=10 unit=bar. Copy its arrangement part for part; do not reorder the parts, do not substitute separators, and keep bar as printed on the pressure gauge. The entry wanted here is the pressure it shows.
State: value=0.6 unit=bar
